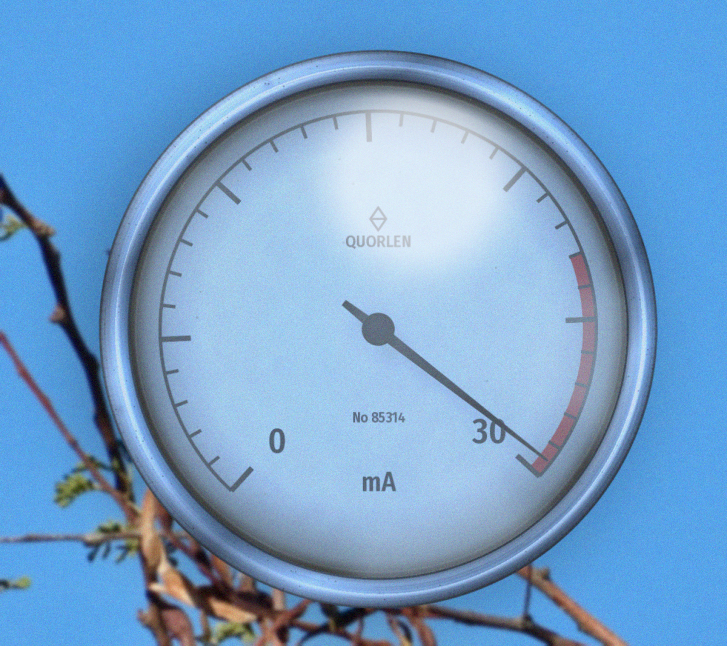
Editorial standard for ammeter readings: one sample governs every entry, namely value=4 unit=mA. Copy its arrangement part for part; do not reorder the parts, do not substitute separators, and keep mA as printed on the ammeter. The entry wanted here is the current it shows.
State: value=29.5 unit=mA
